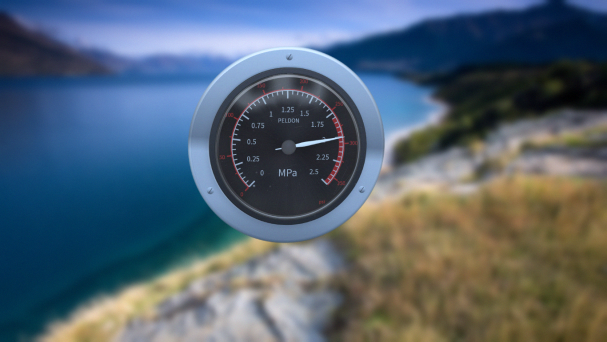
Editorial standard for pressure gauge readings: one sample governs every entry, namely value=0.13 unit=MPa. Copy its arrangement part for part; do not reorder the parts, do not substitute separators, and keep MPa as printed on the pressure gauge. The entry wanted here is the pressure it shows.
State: value=2 unit=MPa
